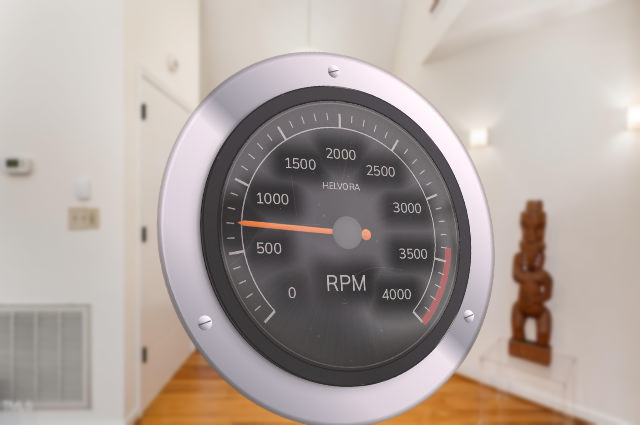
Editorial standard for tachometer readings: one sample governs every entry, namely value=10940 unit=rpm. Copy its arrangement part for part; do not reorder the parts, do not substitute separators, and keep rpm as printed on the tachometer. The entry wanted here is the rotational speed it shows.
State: value=700 unit=rpm
